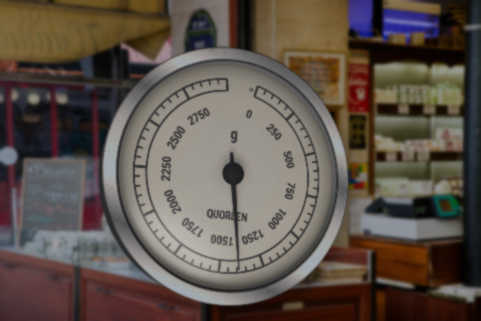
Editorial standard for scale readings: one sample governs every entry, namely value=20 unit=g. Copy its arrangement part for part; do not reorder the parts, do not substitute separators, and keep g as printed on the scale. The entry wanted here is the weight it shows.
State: value=1400 unit=g
